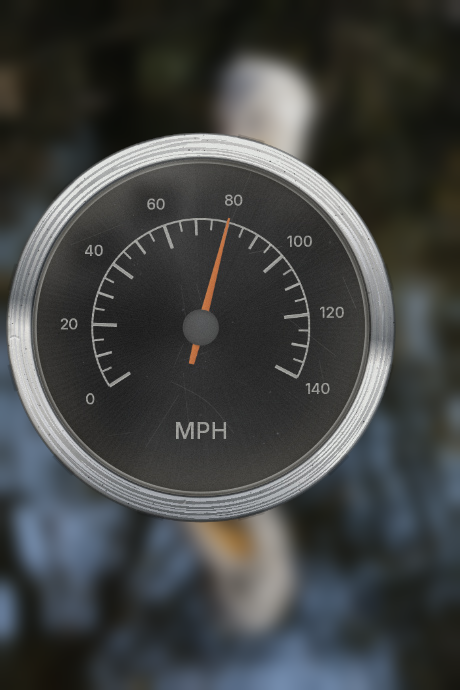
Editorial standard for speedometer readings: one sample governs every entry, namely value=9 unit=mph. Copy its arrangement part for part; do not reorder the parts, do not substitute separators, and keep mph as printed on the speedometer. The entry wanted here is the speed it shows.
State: value=80 unit=mph
